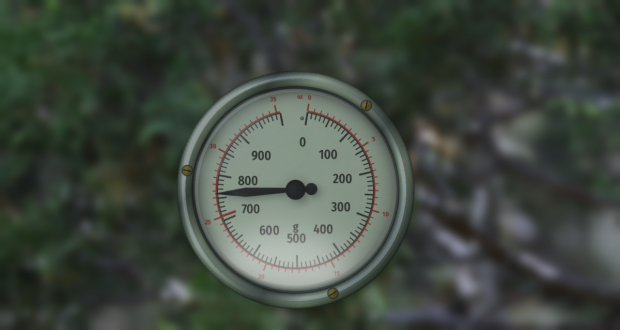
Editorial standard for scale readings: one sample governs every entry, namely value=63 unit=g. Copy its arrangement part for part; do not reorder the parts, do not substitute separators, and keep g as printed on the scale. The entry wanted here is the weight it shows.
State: value=760 unit=g
